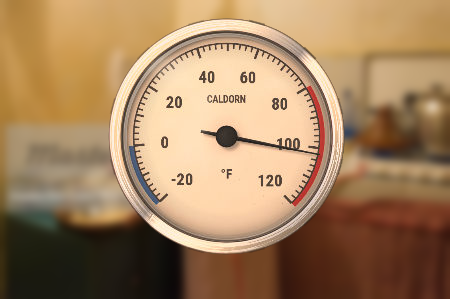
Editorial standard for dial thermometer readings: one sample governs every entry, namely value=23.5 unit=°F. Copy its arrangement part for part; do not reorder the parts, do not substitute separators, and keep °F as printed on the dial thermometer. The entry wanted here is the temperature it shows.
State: value=102 unit=°F
